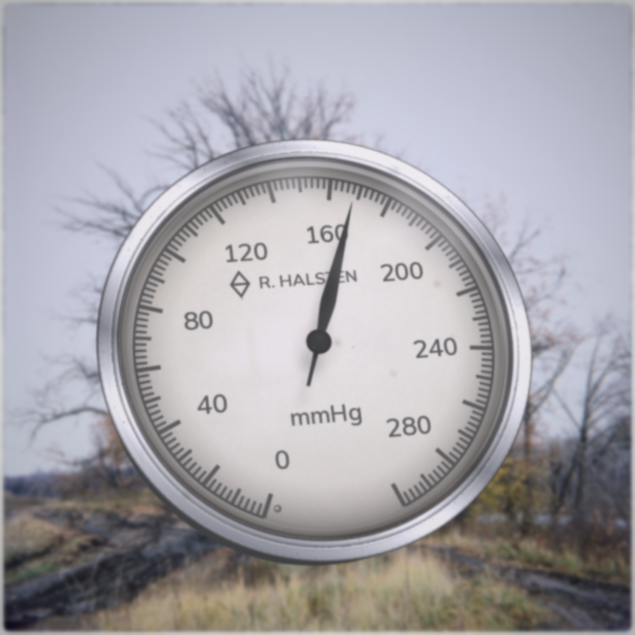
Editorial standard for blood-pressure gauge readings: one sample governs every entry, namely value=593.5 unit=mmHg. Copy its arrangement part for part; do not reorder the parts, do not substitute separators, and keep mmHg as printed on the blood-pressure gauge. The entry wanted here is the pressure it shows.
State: value=168 unit=mmHg
